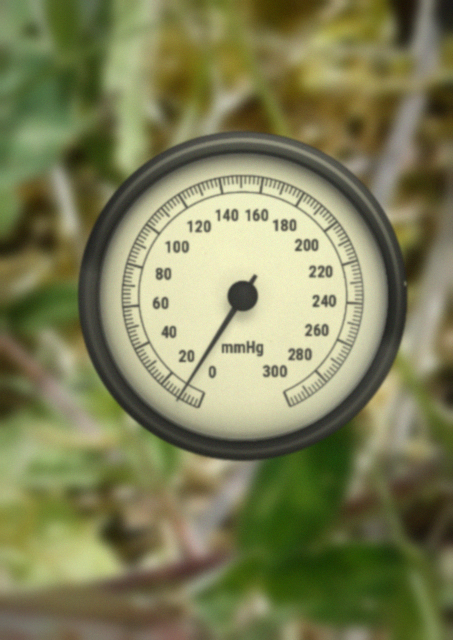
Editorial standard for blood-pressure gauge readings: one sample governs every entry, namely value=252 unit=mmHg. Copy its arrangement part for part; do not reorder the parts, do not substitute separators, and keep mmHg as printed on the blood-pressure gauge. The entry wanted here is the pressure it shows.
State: value=10 unit=mmHg
